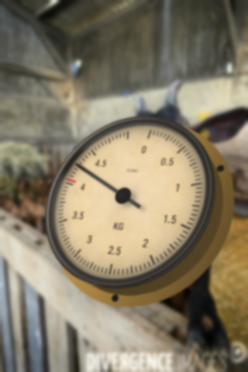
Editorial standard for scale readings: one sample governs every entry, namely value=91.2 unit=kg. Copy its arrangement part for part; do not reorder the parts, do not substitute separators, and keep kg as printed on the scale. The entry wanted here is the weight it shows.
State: value=4.25 unit=kg
